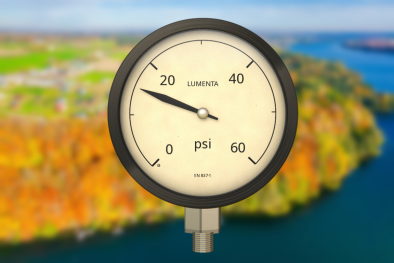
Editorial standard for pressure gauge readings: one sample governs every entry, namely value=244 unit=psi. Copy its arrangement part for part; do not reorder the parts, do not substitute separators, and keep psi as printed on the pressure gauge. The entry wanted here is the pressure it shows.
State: value=15 unit=psi
